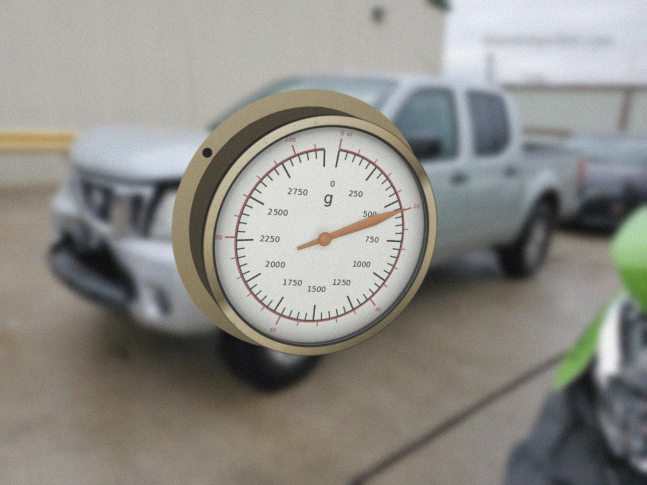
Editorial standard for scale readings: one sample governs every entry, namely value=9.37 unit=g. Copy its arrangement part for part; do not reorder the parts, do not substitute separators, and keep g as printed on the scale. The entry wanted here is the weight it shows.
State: value=550 unit=g
